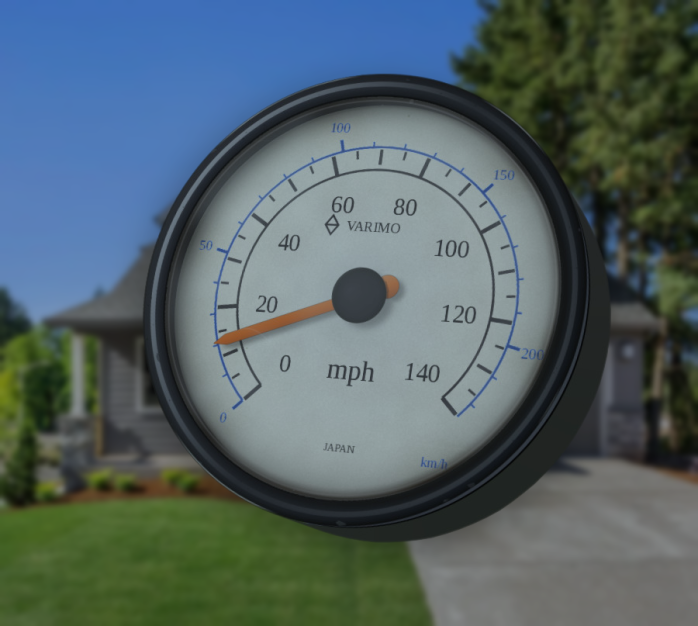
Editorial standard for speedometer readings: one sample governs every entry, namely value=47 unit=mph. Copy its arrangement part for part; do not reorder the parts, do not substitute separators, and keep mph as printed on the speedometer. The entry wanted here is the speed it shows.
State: value=12.5 unit=mph
